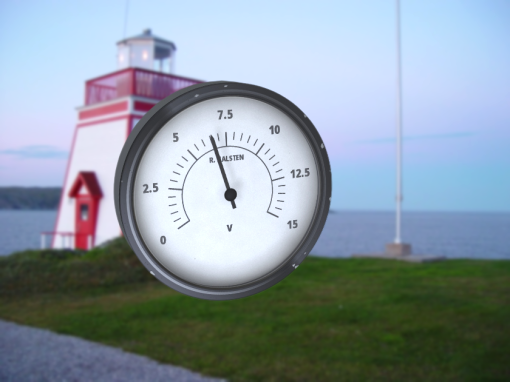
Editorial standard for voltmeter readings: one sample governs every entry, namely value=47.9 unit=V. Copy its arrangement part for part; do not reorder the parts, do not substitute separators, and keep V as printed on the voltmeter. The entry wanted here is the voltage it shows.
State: value=6.5 unit=V
